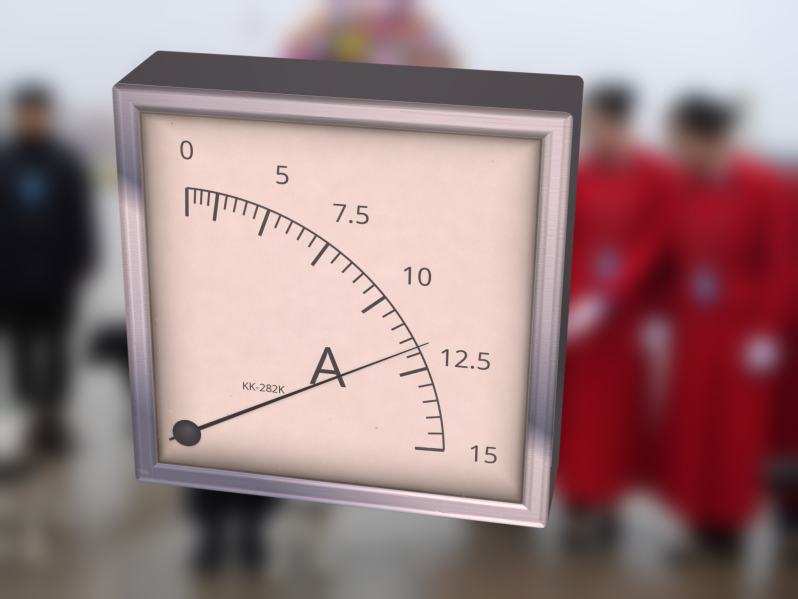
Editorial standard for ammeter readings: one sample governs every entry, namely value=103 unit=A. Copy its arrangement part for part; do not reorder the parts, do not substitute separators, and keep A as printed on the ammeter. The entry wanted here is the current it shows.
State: value=11.75 unit=A
